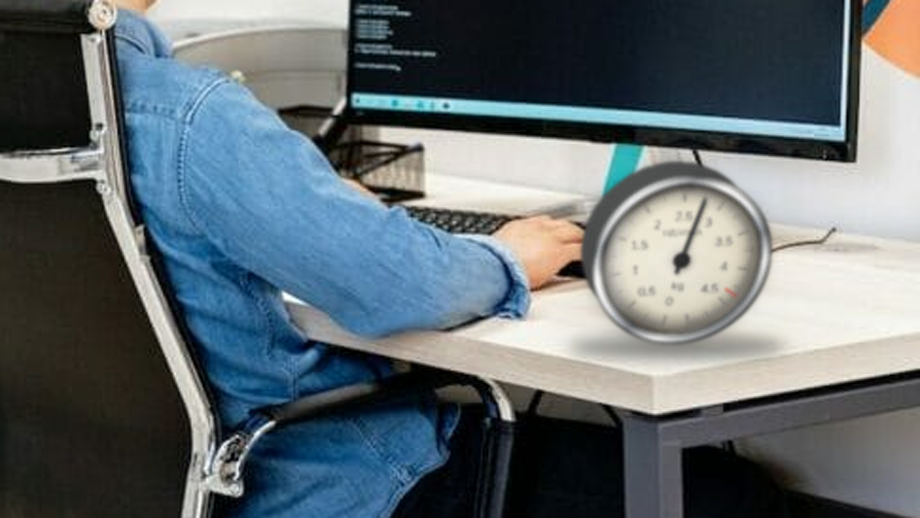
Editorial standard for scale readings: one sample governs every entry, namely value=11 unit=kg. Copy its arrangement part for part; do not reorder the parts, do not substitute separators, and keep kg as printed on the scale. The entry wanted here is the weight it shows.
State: value=2.75 unit=kg
